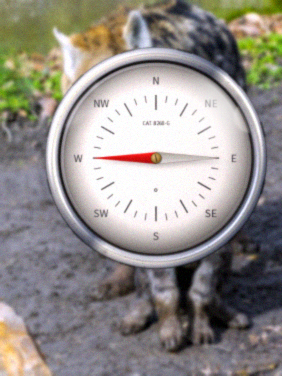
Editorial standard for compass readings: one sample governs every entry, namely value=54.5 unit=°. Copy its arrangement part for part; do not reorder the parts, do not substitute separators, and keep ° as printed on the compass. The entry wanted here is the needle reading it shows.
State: value=270 unit=°
